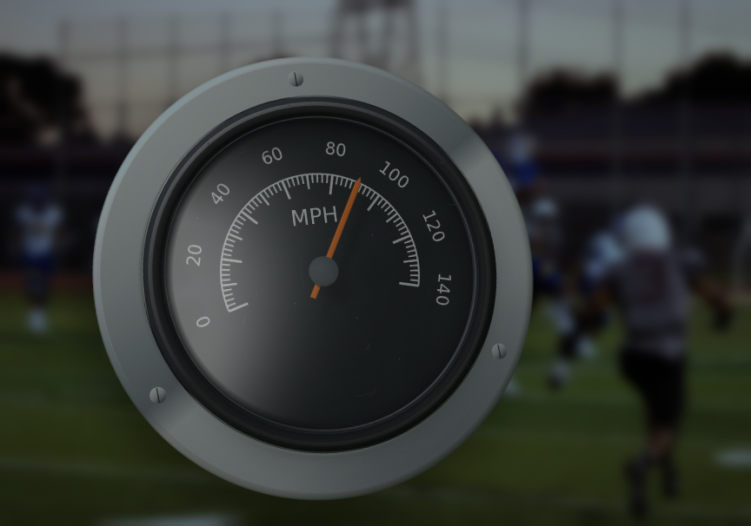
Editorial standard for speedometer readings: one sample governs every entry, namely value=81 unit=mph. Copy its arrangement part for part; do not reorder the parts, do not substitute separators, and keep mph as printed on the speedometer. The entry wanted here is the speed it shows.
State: value=90 unit=mph
